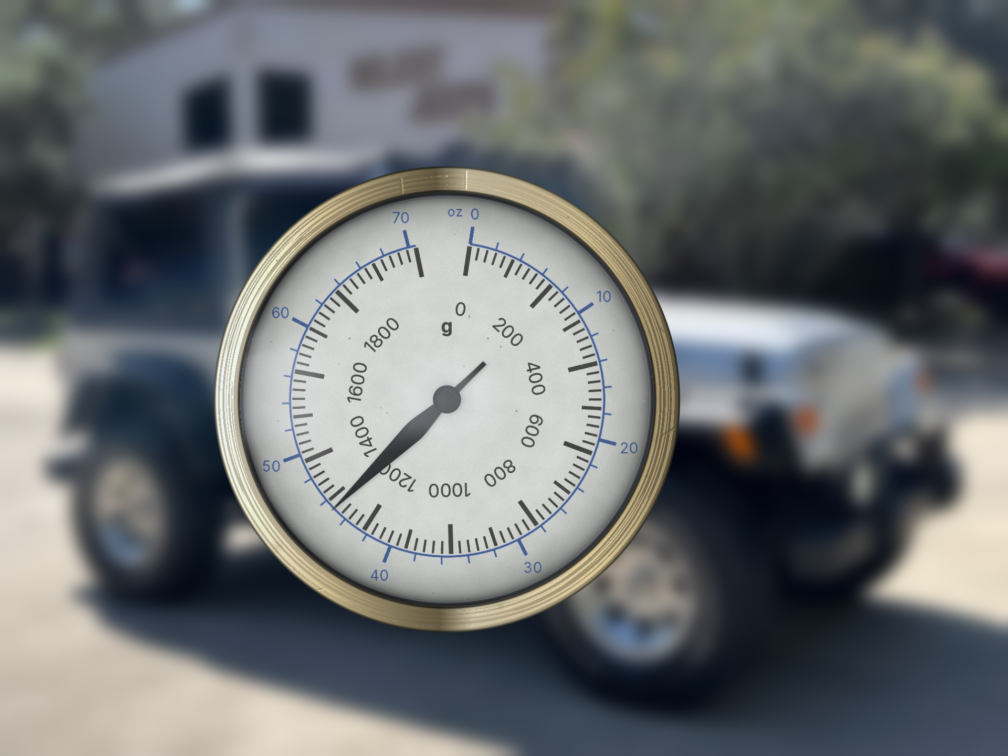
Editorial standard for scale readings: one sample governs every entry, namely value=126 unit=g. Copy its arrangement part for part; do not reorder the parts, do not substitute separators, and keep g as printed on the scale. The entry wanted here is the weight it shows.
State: value=1280 unit=g
